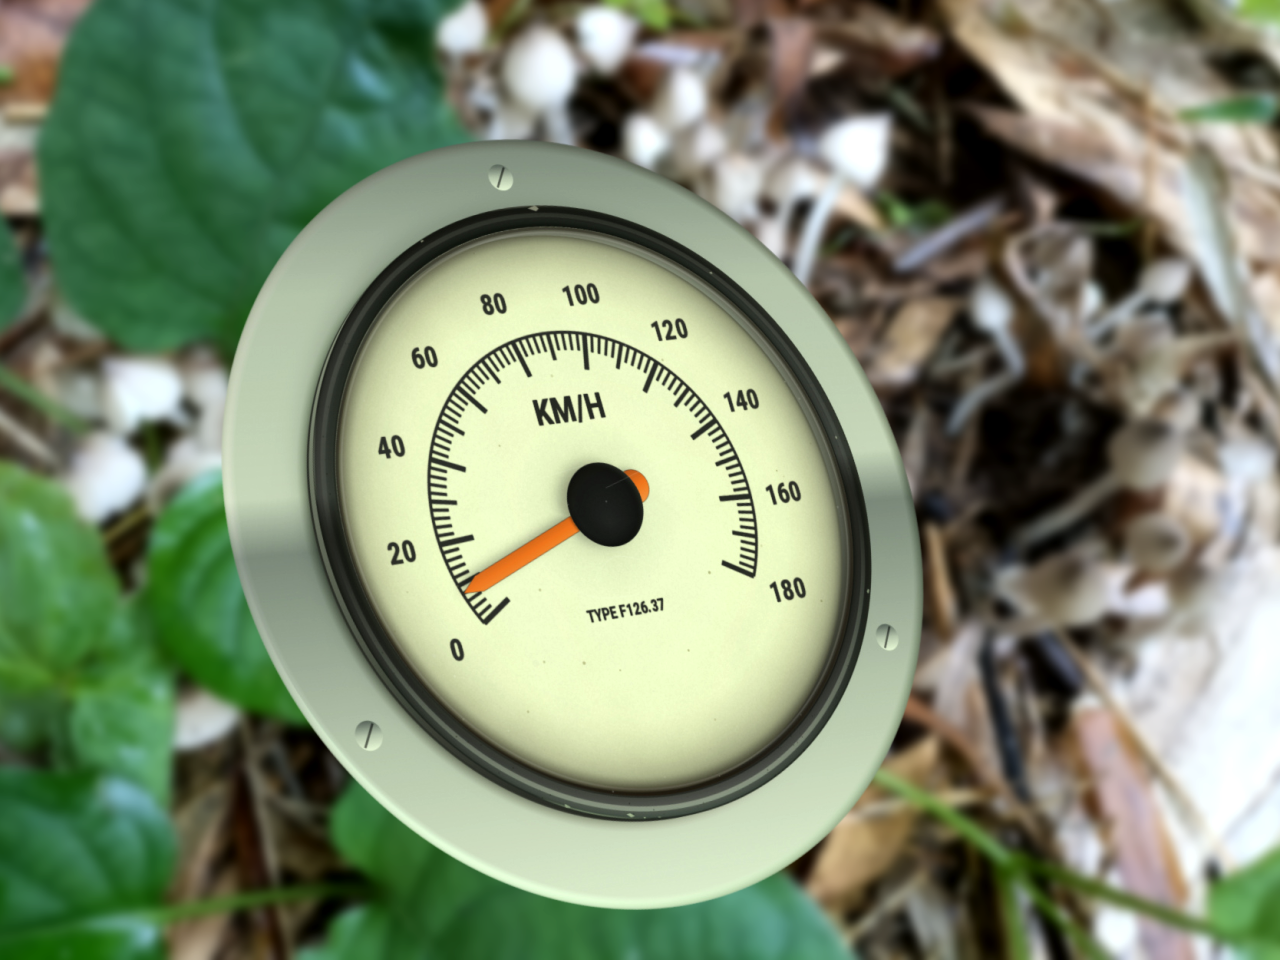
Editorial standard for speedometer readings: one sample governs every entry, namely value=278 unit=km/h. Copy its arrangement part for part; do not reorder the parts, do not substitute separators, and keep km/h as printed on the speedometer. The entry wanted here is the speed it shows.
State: value=8 unit=km/h
